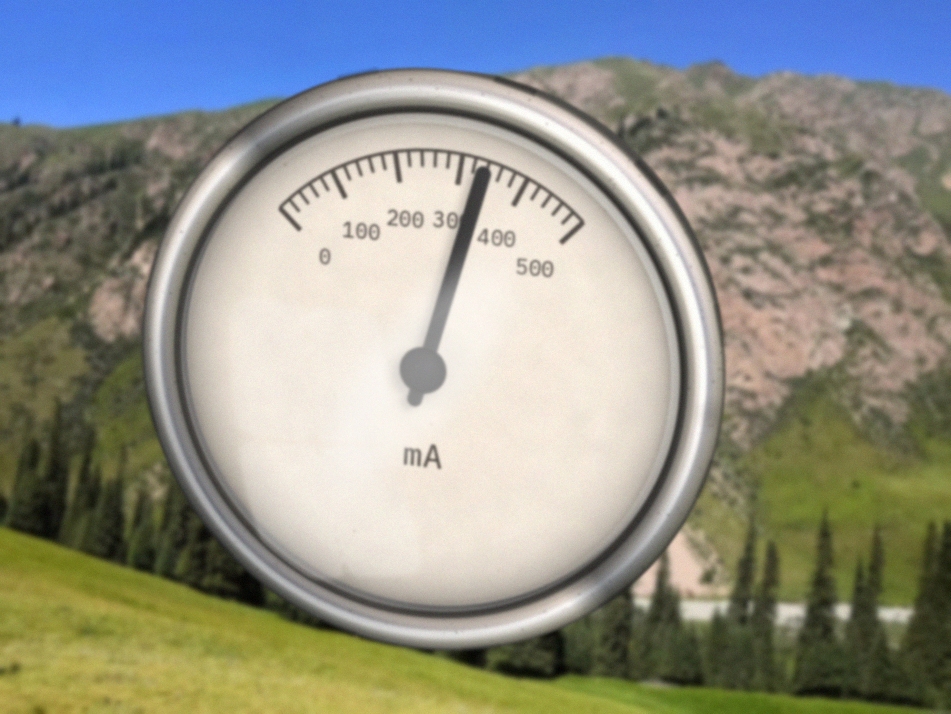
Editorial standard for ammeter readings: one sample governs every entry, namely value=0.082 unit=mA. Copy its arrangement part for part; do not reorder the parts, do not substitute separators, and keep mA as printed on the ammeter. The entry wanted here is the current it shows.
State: value=340 unit=mA
